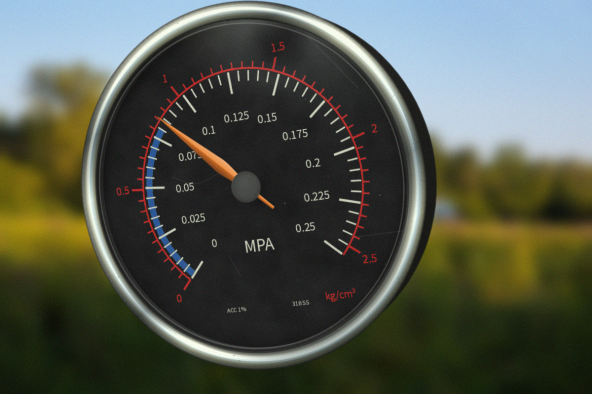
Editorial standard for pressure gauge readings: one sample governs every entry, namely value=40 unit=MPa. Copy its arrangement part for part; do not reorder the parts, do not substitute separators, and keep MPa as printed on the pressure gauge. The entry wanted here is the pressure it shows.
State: value=0.085 unit=MPa
